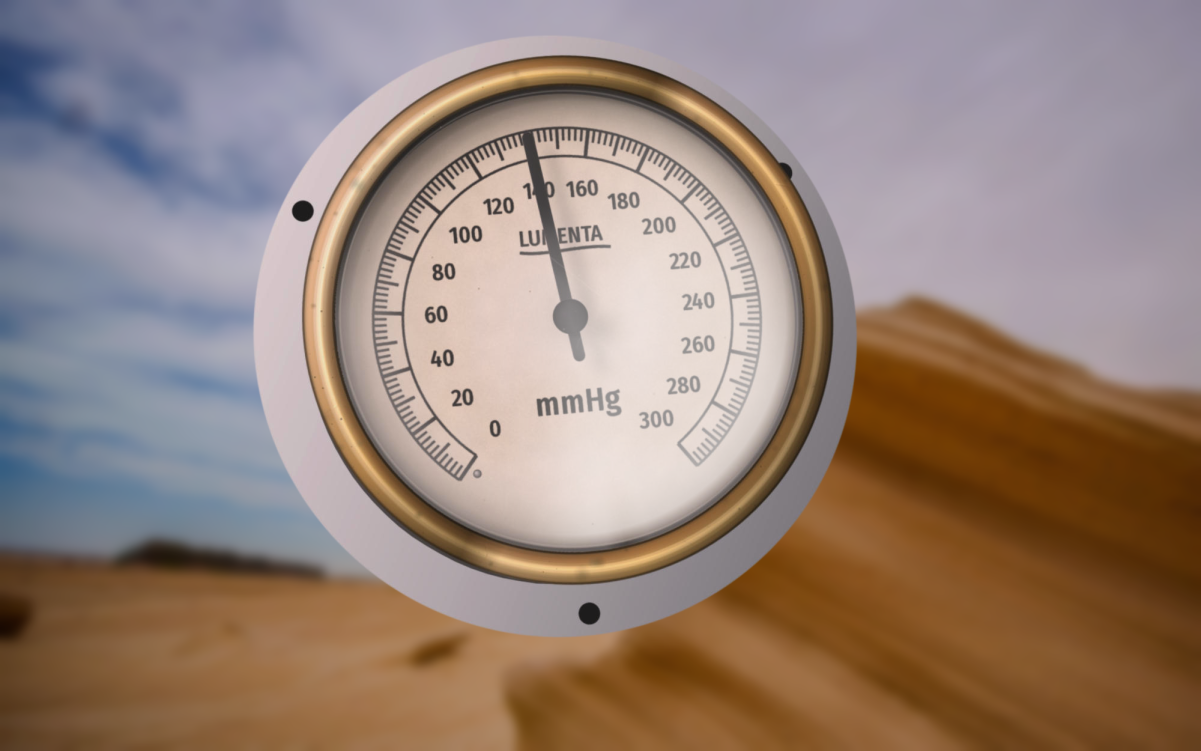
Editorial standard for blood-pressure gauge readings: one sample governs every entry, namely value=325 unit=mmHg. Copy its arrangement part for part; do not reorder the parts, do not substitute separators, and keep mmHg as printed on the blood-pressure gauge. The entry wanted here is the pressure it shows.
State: value=140 unit=mmHg
